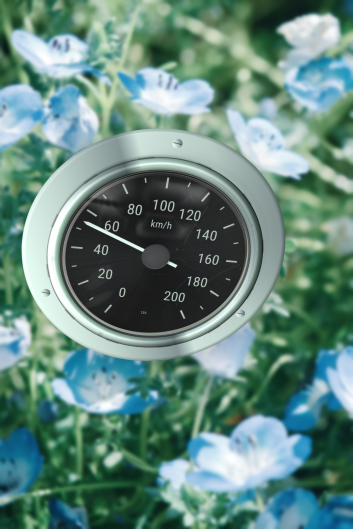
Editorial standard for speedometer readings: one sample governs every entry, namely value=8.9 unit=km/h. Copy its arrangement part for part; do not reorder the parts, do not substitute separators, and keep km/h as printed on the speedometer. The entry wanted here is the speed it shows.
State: value=55 unit=km/h
